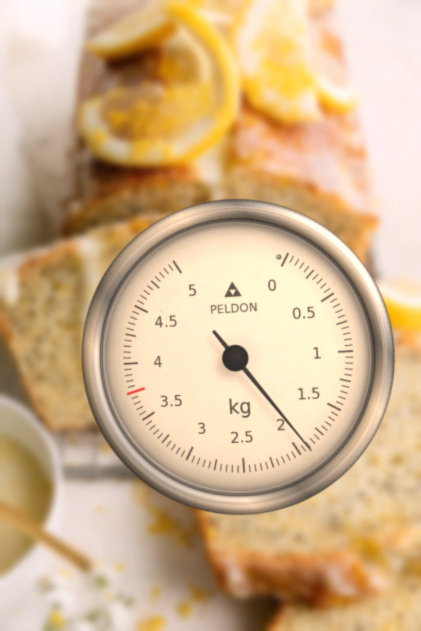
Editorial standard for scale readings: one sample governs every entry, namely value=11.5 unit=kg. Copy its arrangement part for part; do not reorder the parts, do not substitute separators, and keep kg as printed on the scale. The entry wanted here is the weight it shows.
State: value=1.9 unit=kg
